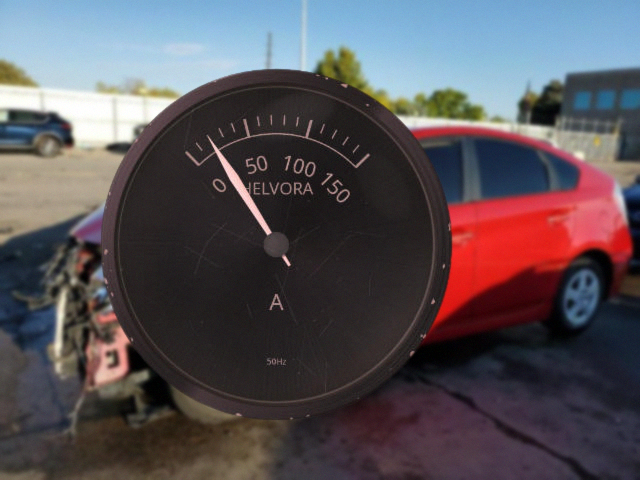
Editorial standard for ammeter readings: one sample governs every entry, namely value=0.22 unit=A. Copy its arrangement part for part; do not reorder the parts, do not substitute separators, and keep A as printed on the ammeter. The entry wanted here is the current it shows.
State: value=20 unit=A
